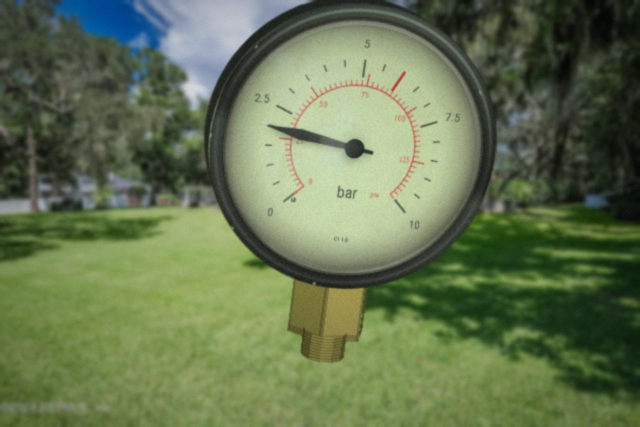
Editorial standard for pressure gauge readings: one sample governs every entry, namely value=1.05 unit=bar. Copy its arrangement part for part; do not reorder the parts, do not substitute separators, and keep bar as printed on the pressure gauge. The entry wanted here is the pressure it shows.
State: value=2 unit=bar
